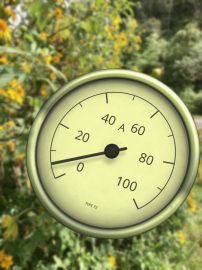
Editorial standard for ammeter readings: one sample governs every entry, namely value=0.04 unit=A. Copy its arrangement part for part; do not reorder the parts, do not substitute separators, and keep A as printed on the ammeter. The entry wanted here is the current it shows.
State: value=5 unit=A
